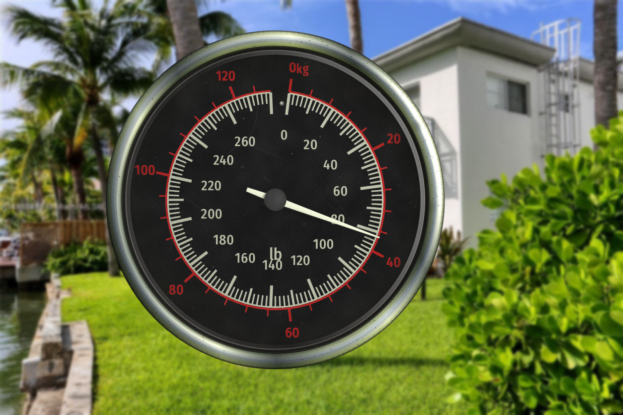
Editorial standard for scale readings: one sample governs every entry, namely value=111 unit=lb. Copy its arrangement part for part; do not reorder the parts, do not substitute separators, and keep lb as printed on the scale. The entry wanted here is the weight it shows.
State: value=82 unit=lb
